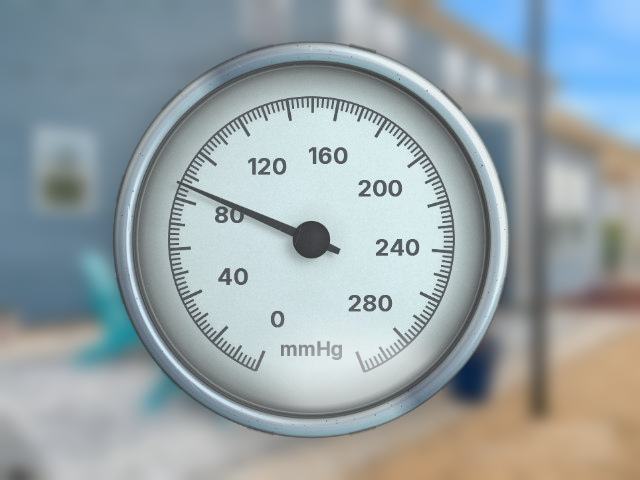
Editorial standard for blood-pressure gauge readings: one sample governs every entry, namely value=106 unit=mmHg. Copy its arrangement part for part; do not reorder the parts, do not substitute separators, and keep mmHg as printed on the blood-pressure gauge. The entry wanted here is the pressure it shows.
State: value=86 unit=mmHg
